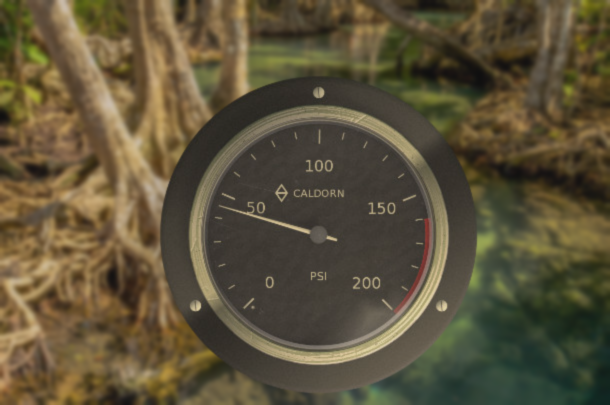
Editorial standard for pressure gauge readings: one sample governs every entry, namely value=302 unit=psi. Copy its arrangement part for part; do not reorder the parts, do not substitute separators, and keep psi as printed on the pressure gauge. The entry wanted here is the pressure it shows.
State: value=45 unit=psi
